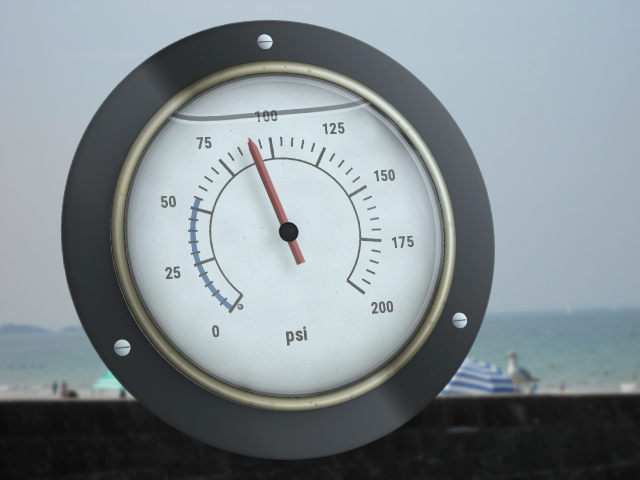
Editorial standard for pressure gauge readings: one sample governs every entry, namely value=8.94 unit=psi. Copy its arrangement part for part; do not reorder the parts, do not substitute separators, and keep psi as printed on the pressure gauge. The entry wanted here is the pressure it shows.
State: value=90 unit=psi
